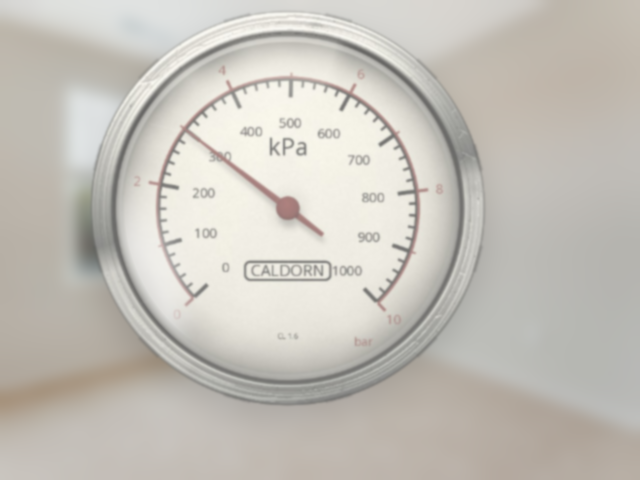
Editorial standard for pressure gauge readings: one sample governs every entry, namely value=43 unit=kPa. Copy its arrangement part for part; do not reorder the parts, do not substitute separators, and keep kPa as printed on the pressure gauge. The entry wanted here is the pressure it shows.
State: value=300 unit=kPa
